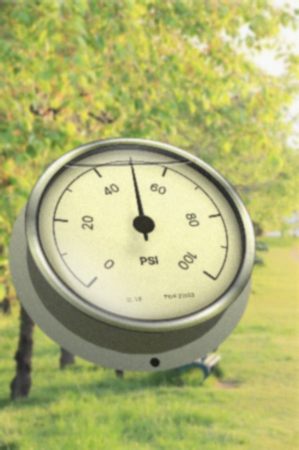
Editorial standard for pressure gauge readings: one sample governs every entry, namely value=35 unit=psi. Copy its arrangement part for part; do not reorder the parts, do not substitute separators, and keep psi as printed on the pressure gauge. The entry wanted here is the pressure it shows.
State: value=50 unit=psi
